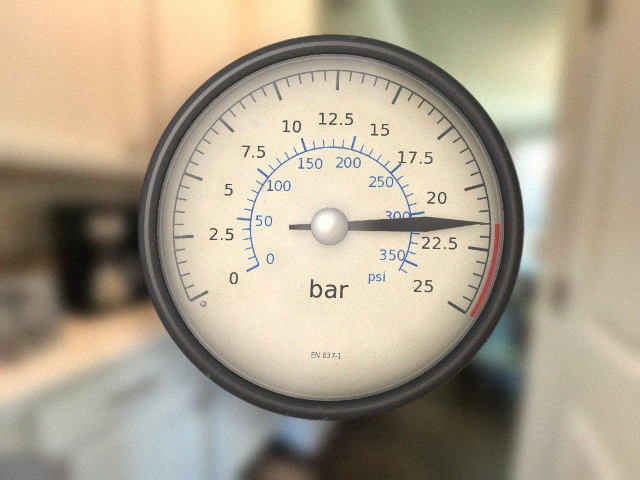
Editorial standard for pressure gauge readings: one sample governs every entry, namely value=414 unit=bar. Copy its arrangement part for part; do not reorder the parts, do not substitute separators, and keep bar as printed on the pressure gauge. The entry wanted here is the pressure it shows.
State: value=21.5 unit=bar
